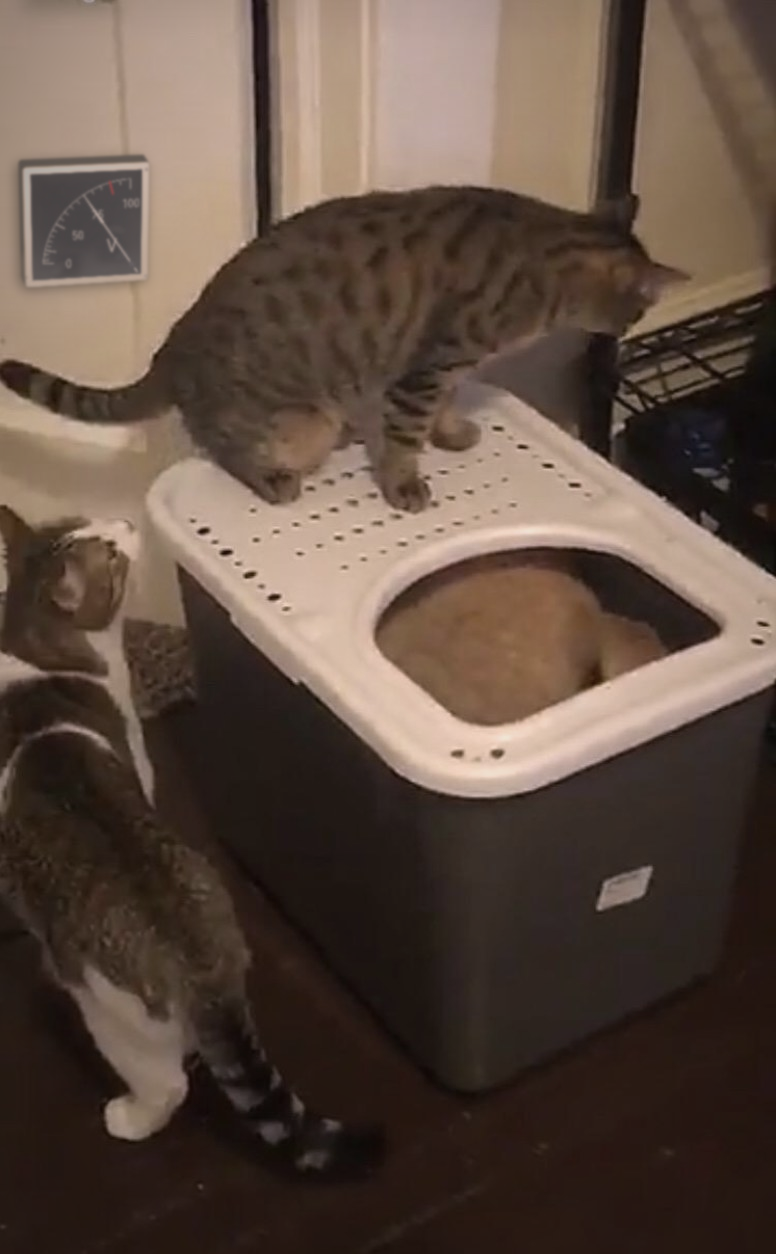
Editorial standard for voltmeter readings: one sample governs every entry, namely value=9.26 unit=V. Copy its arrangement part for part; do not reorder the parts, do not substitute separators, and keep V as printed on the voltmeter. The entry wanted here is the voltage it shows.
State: value=75 unit=V
